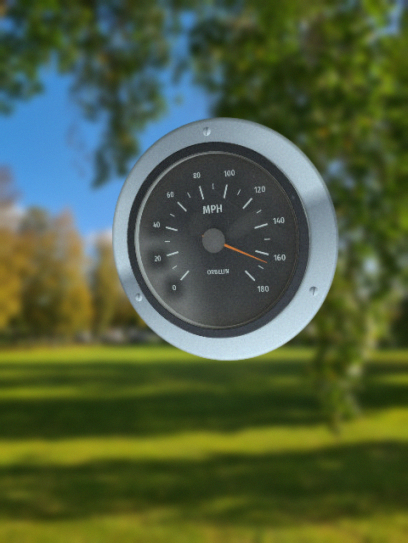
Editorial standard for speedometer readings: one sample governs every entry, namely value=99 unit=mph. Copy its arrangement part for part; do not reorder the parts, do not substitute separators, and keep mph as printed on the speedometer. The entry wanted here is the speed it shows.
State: value=165 unit=mph
